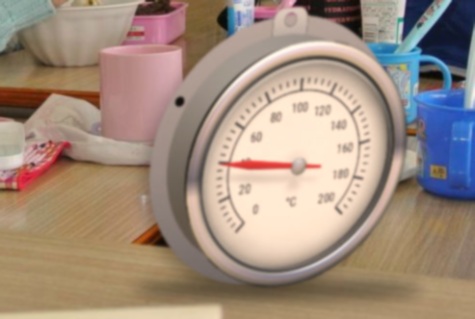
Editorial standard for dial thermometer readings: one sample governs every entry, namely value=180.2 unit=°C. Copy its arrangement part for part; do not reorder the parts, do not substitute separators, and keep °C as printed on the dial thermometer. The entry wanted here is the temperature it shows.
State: value=40 unit=°C
